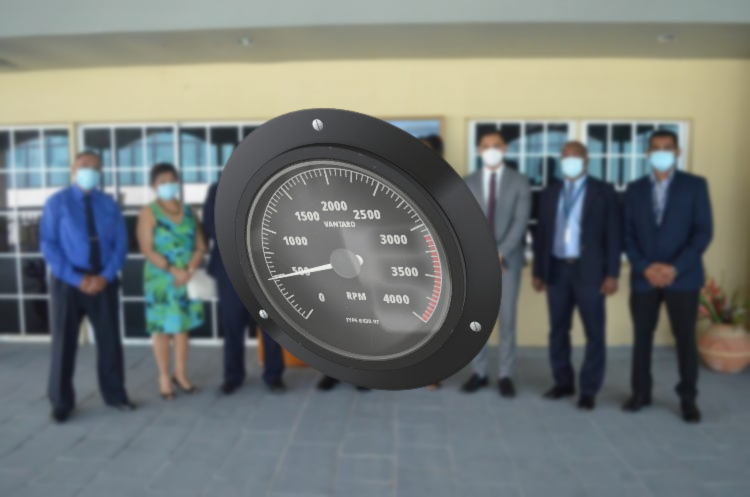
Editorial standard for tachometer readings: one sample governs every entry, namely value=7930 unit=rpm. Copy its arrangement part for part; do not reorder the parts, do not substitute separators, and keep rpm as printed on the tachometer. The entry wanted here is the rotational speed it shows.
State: value=500 unit=rpm
